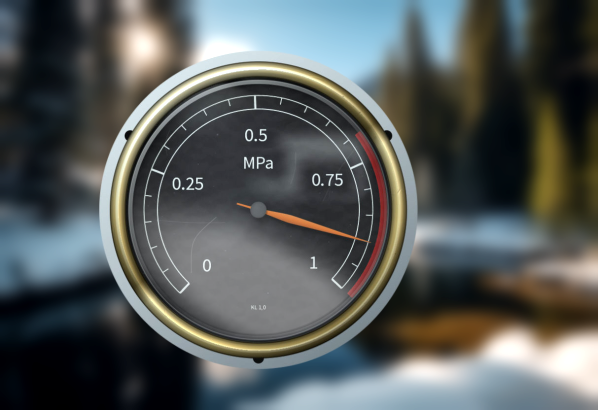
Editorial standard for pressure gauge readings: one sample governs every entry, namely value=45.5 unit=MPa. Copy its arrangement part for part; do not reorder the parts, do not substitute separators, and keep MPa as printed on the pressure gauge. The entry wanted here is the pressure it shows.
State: value=0.9 unit=MPa
